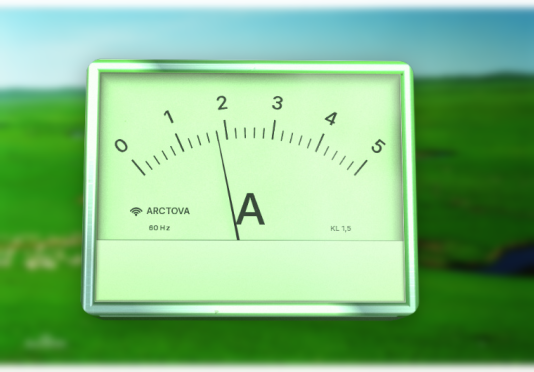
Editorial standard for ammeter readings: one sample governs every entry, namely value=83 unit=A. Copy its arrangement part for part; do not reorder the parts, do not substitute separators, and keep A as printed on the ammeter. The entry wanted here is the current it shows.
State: value=1.8 unit=A
